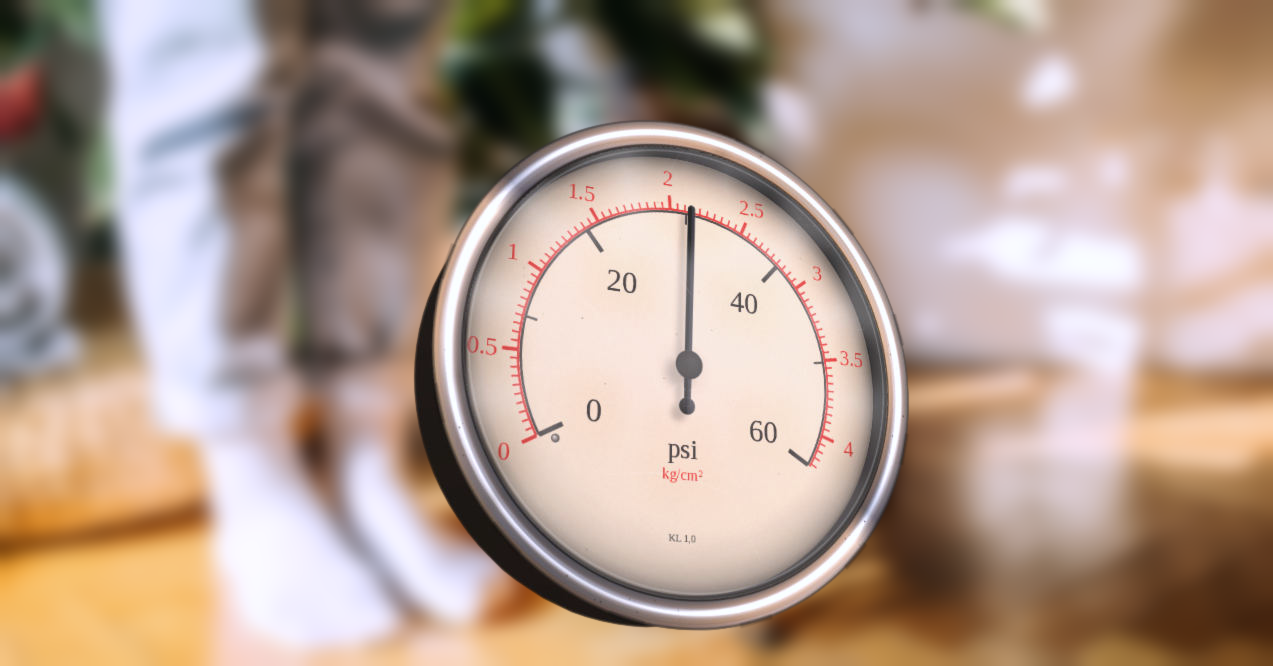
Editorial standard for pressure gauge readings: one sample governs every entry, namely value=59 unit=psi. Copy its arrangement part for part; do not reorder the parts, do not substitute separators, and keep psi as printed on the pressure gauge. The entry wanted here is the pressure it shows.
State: value=30 unit=psi
